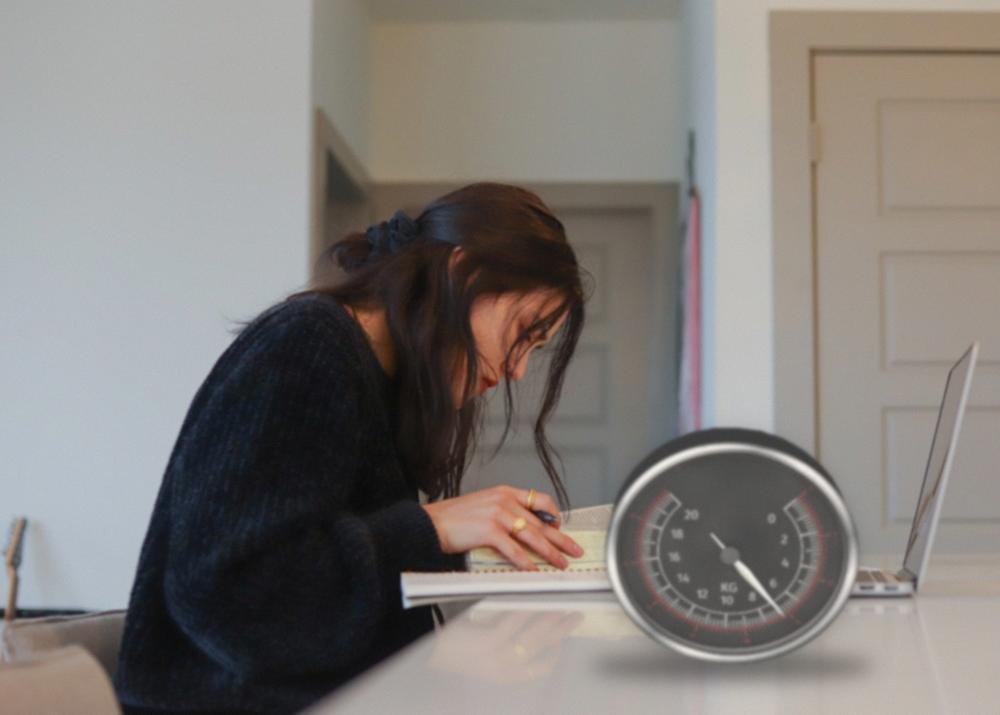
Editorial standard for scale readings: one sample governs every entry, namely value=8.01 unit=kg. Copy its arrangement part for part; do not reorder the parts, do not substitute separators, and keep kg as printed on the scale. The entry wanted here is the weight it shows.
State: value=7 unit=kg
